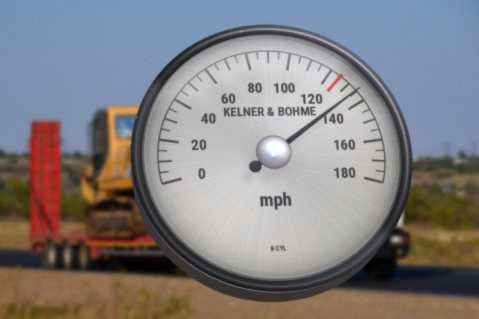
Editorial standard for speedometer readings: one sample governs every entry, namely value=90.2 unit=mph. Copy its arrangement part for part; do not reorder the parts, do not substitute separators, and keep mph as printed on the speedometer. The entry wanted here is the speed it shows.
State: value=135 unit=mph
